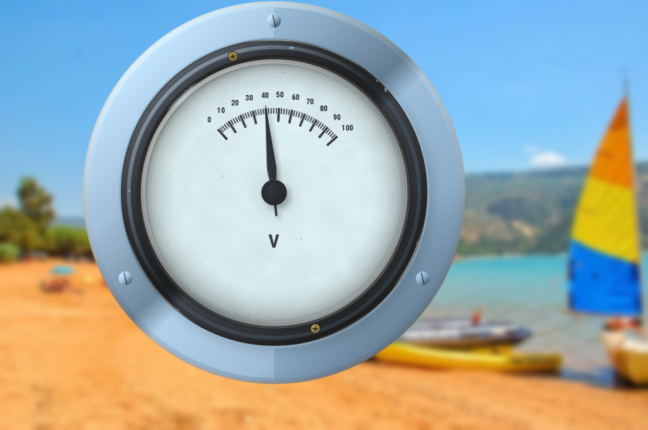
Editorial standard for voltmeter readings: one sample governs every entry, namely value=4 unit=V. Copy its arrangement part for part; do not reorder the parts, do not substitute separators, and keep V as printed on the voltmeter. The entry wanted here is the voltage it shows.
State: value=40 unit=V
